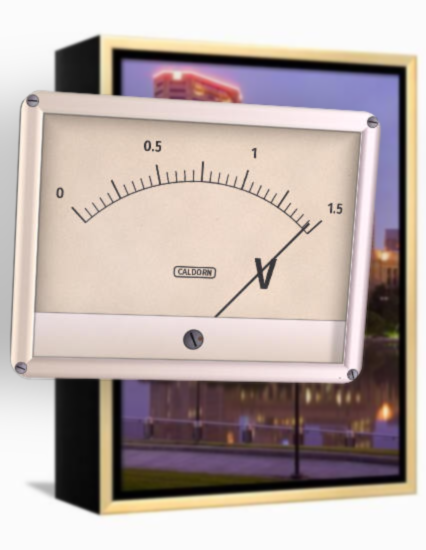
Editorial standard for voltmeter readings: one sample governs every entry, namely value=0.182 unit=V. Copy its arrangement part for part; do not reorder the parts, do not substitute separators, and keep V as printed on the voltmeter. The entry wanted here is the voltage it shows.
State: value=1.45 unit=V
